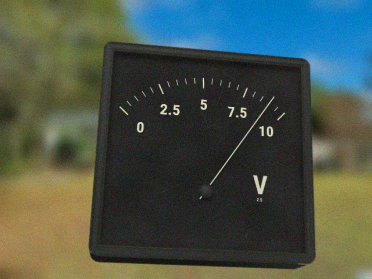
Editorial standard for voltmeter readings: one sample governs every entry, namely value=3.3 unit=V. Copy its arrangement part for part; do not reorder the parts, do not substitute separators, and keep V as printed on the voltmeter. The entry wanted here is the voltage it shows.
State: value=9 unit=V
